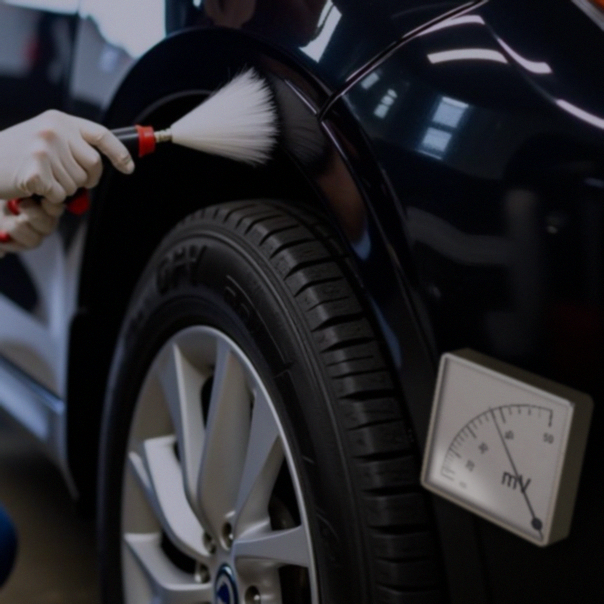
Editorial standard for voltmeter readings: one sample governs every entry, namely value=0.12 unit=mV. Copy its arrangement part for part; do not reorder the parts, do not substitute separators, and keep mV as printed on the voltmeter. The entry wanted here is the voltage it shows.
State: value=38 unit=mV
